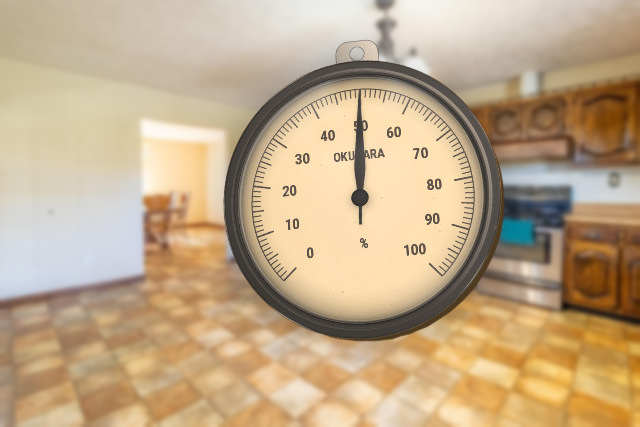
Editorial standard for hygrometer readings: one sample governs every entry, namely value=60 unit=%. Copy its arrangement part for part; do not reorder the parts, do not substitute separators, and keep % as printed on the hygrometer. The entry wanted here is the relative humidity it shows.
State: value=50 unit=%
